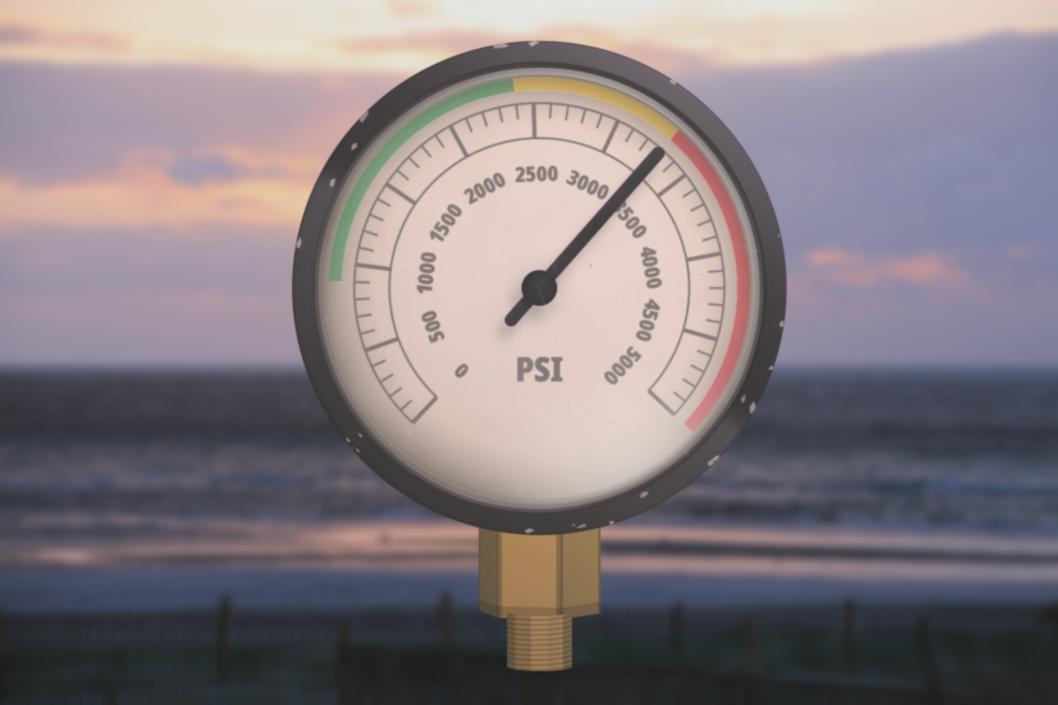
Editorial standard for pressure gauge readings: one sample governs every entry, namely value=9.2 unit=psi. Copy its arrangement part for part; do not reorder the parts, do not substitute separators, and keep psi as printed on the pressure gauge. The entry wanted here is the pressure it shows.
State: value=3300 unit=psi
